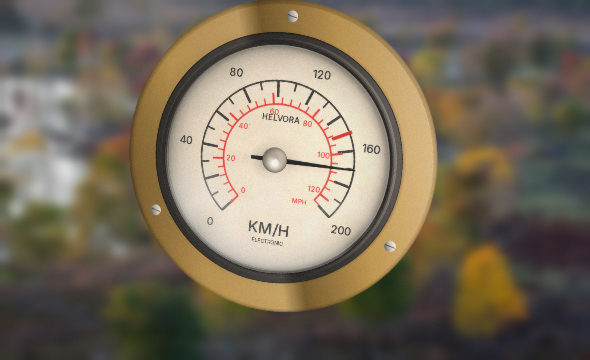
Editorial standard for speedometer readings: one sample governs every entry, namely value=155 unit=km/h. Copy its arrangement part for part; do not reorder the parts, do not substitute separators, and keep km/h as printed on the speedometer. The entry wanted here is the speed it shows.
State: value=170 unit=km/h
